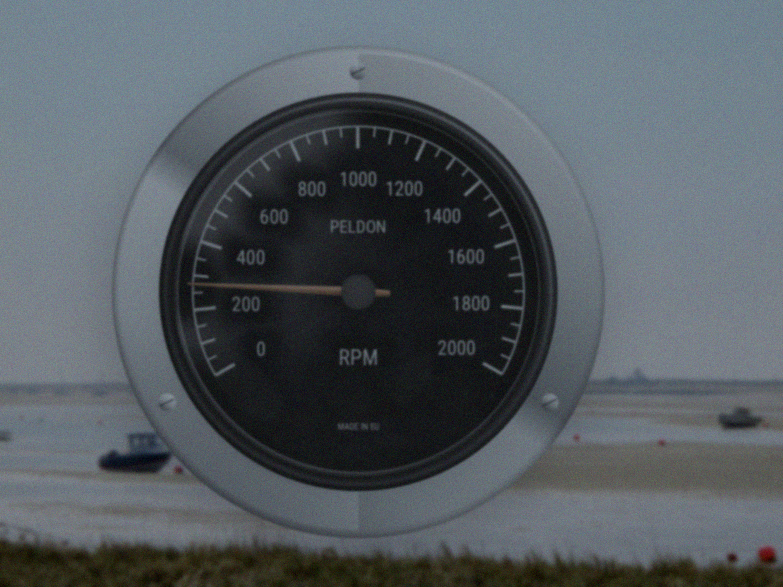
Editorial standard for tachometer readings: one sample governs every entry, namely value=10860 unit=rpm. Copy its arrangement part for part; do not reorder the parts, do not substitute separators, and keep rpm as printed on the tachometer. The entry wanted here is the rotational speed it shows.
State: value=275 unit=rpm
